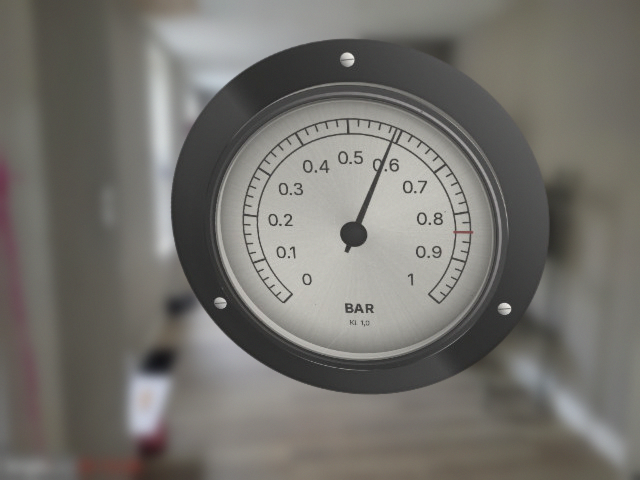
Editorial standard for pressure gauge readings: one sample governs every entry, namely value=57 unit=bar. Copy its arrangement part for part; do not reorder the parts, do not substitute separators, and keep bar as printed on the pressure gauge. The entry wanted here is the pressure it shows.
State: value=0.59 unit=bar
